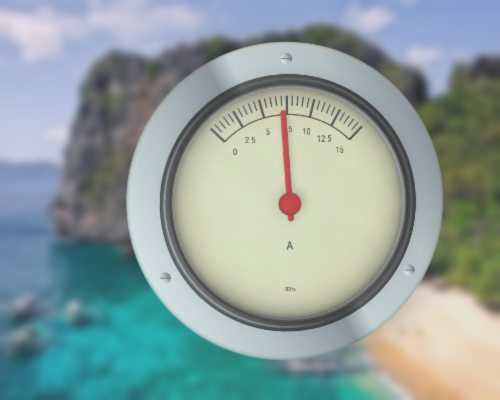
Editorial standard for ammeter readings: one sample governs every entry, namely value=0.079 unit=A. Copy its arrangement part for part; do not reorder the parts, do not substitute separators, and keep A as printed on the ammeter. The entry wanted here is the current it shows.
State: value=7 unit=A
